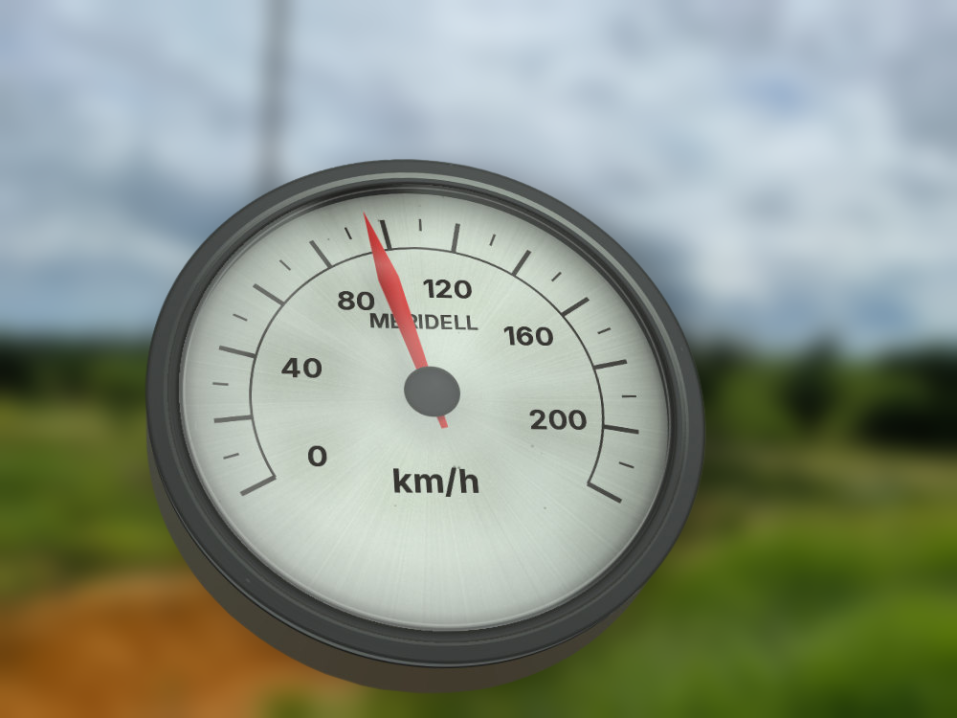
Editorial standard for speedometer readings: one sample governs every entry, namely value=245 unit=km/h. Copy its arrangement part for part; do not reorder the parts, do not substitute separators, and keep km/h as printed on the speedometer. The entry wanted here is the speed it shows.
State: value=95 unit=km/h
